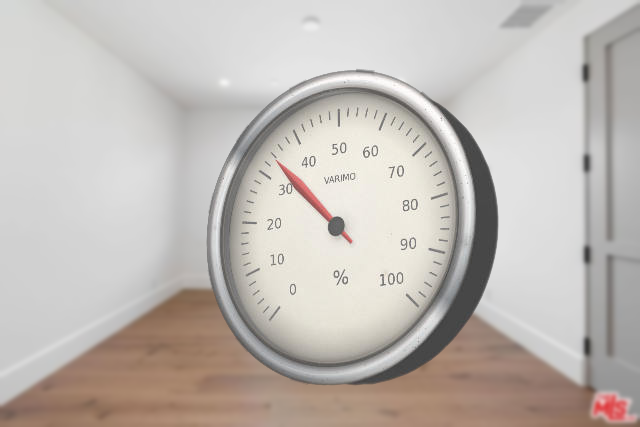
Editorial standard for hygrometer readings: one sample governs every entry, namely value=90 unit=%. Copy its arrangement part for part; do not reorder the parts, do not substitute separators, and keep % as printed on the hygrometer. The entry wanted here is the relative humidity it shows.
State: value=34 unit=%
